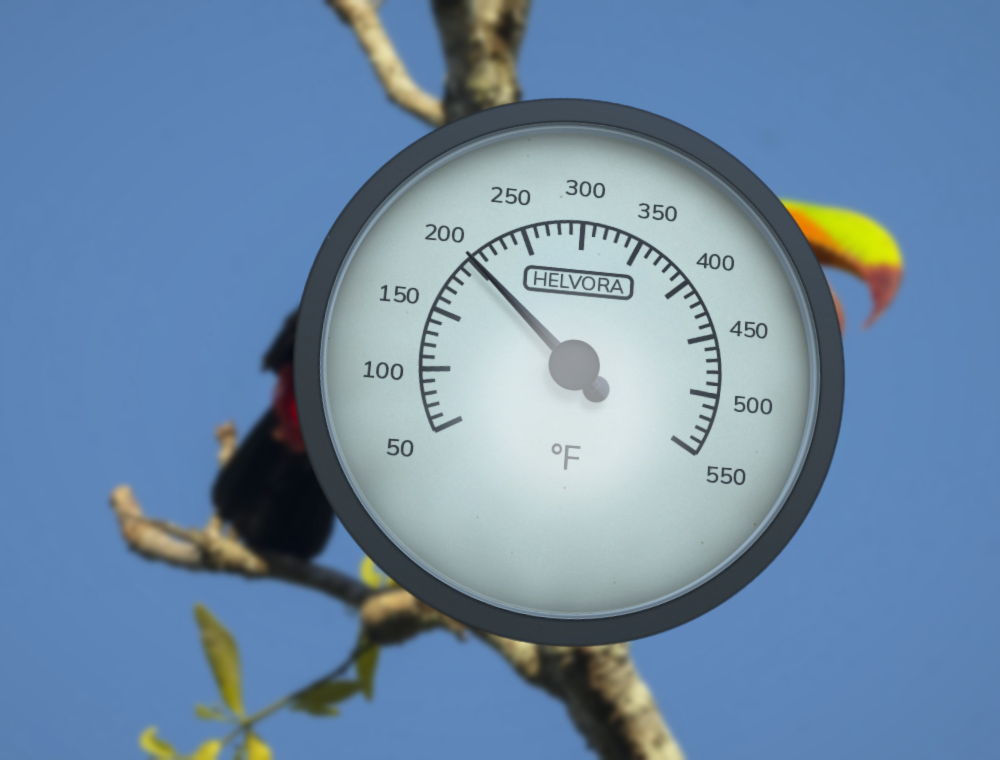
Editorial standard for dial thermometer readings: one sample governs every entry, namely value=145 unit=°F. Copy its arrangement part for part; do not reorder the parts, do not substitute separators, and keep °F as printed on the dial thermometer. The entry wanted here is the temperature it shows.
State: value=200 unit=°F
